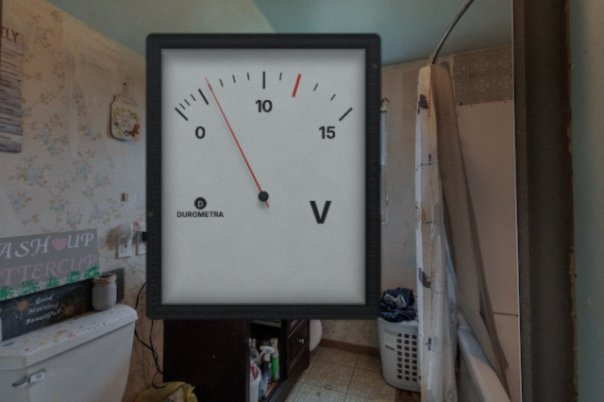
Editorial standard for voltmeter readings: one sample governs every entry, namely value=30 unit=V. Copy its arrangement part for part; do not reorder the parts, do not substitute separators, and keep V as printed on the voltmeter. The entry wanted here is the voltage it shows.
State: value=6 unit=V
